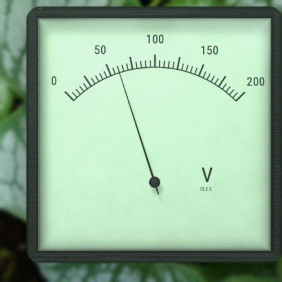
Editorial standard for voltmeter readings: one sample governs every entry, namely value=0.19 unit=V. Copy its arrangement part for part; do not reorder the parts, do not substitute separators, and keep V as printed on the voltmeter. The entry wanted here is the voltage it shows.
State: value=60 unit=V
